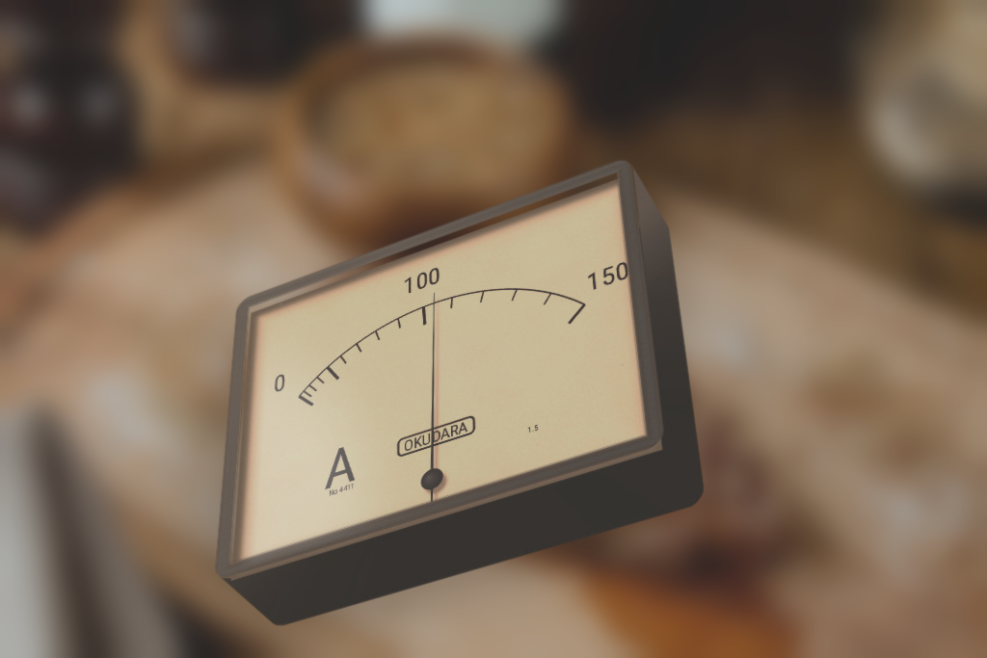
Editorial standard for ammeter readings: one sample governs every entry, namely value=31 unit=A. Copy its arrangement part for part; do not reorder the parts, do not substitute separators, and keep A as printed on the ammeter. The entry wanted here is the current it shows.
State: value=105 unit=A
